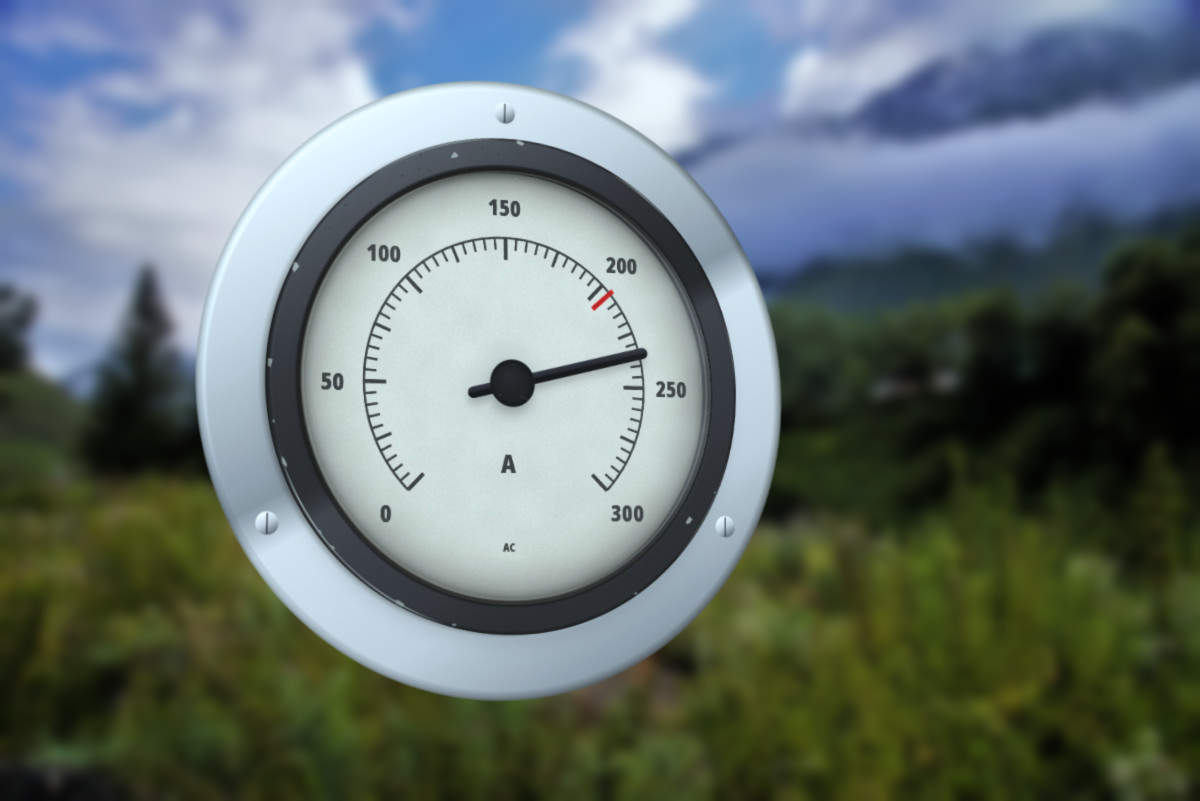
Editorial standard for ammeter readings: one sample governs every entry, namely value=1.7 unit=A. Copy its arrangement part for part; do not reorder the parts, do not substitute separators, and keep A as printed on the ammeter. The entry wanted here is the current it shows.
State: value=235 unit=A
